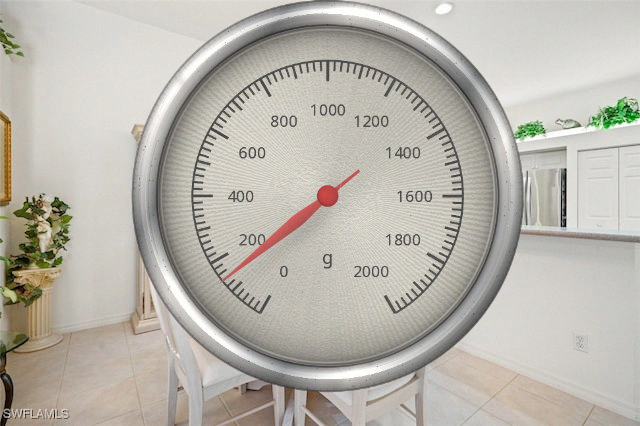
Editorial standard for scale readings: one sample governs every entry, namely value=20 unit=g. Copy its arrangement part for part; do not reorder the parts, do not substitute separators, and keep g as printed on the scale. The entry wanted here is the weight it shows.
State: value=140 unit=g
